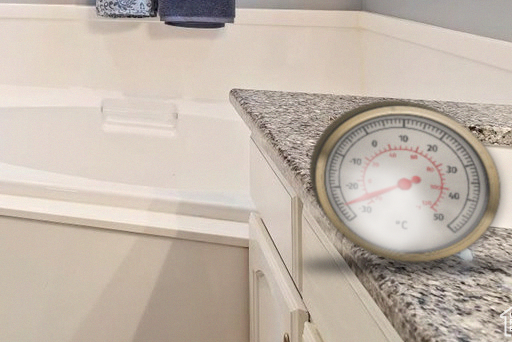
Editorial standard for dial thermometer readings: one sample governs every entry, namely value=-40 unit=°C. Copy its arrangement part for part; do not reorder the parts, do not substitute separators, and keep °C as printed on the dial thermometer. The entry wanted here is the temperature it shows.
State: value=-25 unit=°C
